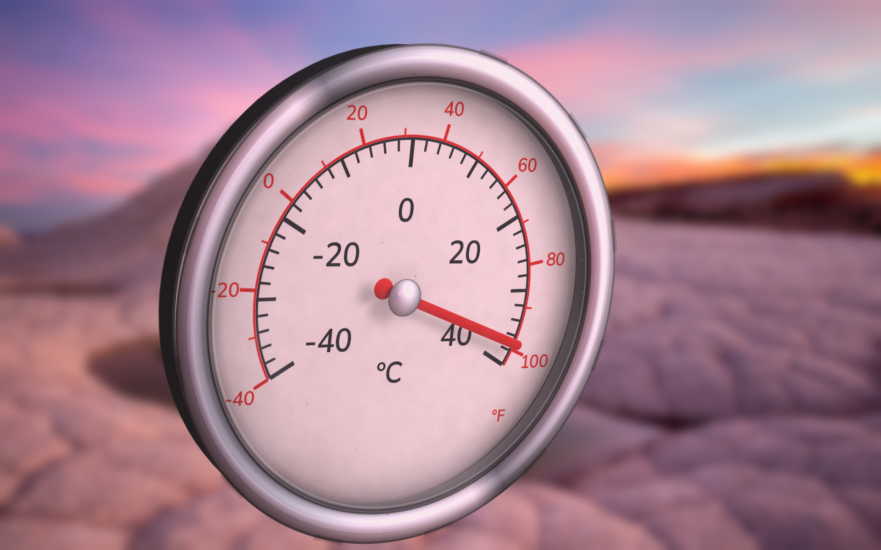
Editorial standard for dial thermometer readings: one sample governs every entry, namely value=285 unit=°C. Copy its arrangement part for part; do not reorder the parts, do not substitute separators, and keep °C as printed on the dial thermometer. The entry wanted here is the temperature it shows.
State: value=37 unit=°C
